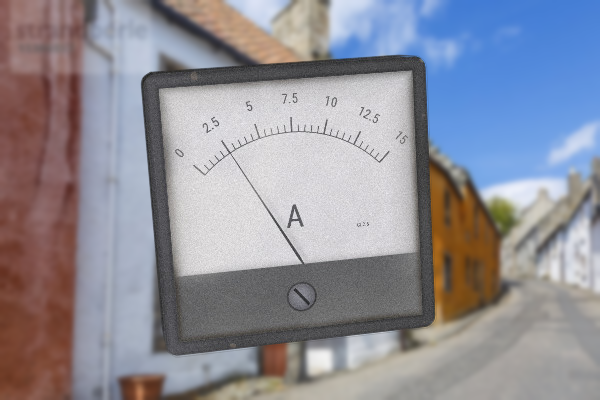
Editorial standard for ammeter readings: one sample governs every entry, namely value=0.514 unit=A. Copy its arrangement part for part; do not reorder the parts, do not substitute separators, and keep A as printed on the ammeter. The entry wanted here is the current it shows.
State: value=2.5 unit=A
